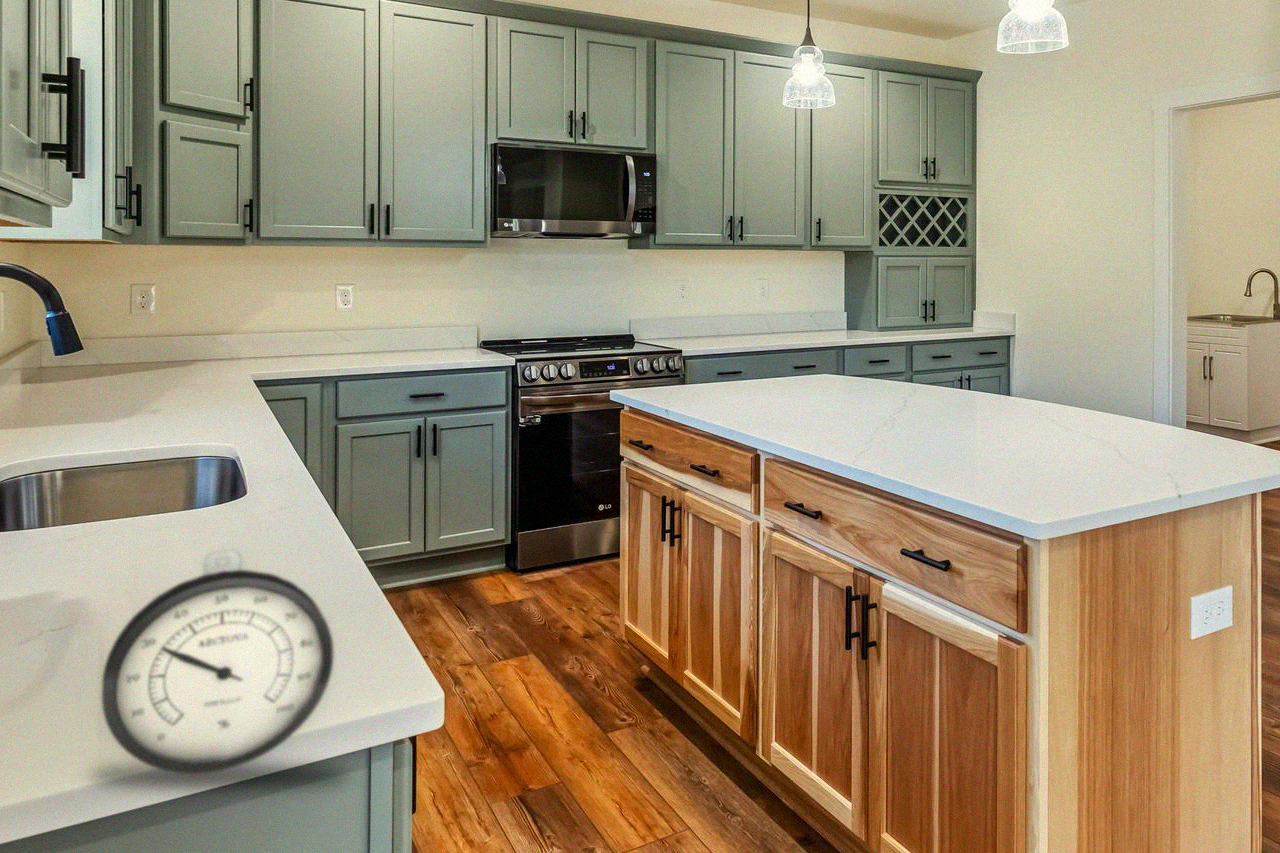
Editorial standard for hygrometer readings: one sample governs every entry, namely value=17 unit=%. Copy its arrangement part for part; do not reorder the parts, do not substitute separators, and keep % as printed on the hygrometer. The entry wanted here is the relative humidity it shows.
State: value=30 unit=%
